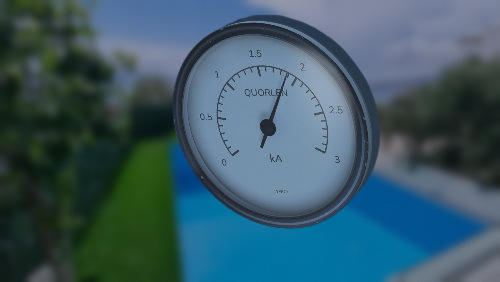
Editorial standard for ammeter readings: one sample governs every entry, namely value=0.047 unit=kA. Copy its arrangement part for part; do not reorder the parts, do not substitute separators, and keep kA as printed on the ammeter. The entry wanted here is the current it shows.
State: value=1.9 unit=kA
